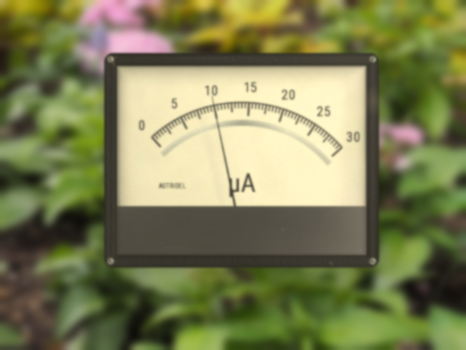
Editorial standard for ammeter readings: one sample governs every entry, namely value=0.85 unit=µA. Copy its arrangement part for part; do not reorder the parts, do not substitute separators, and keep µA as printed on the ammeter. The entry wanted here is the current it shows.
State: value=10 unit=µA
